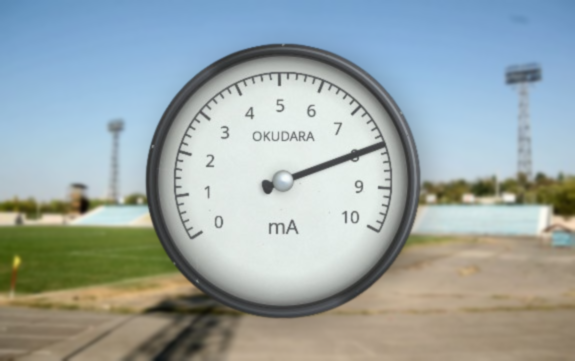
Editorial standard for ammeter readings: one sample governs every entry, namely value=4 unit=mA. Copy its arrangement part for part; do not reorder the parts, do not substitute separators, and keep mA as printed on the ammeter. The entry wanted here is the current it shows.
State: value=8 unit=mA
